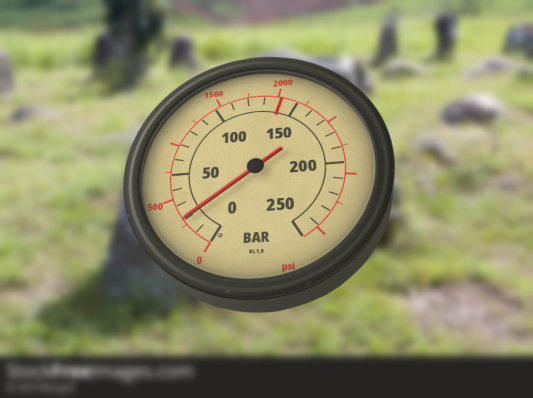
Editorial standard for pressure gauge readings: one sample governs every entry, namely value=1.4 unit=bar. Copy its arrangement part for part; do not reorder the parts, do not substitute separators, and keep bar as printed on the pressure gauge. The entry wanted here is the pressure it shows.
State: value=20 unit=bar
